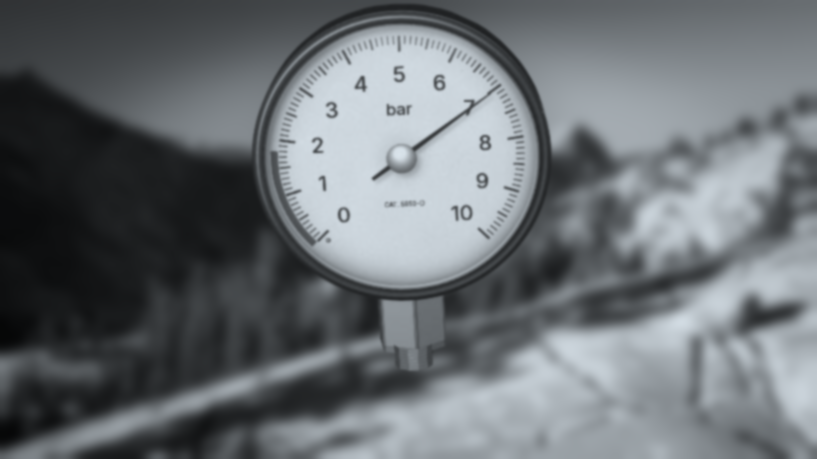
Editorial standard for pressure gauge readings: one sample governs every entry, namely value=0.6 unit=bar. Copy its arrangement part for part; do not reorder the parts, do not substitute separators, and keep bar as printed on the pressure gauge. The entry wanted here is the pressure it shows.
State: value=7 unit=bar
